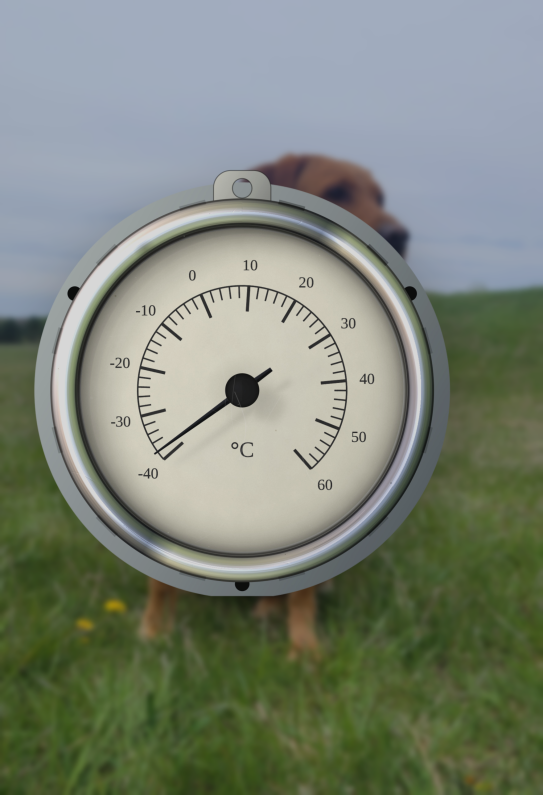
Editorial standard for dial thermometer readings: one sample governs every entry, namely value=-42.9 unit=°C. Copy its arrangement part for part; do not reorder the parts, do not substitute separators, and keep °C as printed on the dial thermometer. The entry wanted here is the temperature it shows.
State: value=-38 unit=°C
